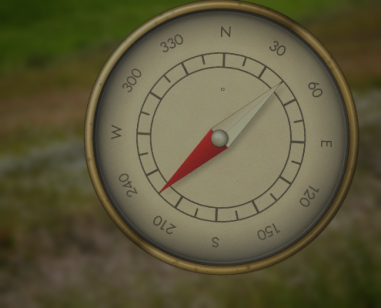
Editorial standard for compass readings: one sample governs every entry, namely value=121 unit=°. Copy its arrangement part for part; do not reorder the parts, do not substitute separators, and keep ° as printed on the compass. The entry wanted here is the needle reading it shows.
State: value=225 unit=°
